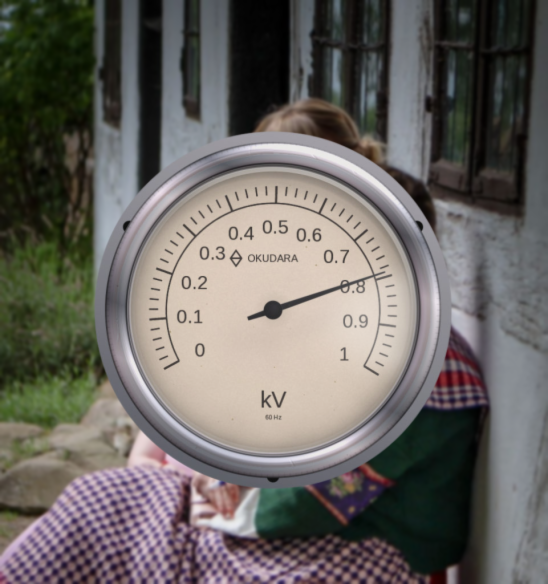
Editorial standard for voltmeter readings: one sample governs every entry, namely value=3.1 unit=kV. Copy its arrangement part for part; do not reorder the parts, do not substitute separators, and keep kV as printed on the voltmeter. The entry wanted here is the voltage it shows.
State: value=0.79 unit=kV
